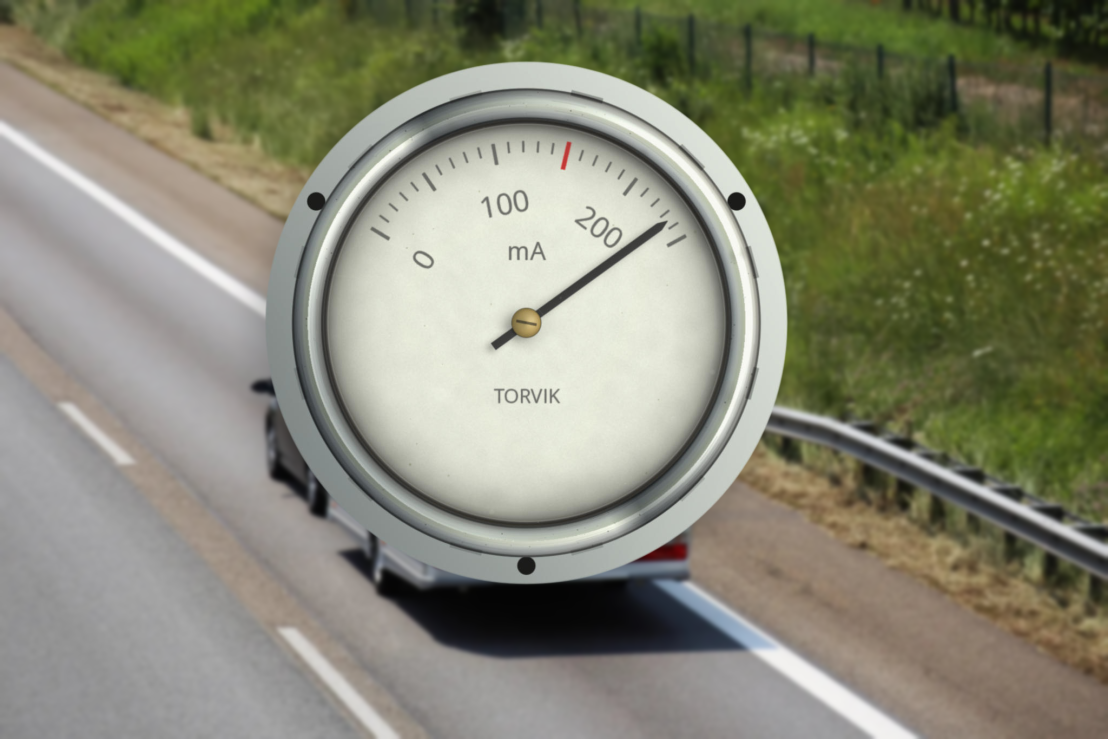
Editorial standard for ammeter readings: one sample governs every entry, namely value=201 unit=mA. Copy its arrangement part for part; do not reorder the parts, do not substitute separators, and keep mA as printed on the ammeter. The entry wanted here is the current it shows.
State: value=235 unit=mA
